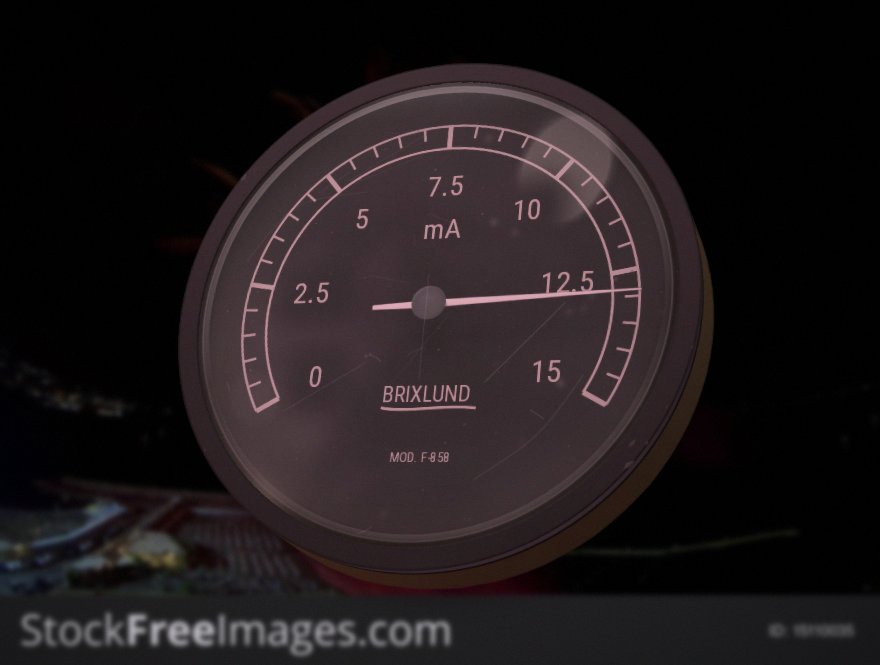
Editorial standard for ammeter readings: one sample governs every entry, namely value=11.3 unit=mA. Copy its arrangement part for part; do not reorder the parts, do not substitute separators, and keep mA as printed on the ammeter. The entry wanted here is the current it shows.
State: value=13 unit=mA
